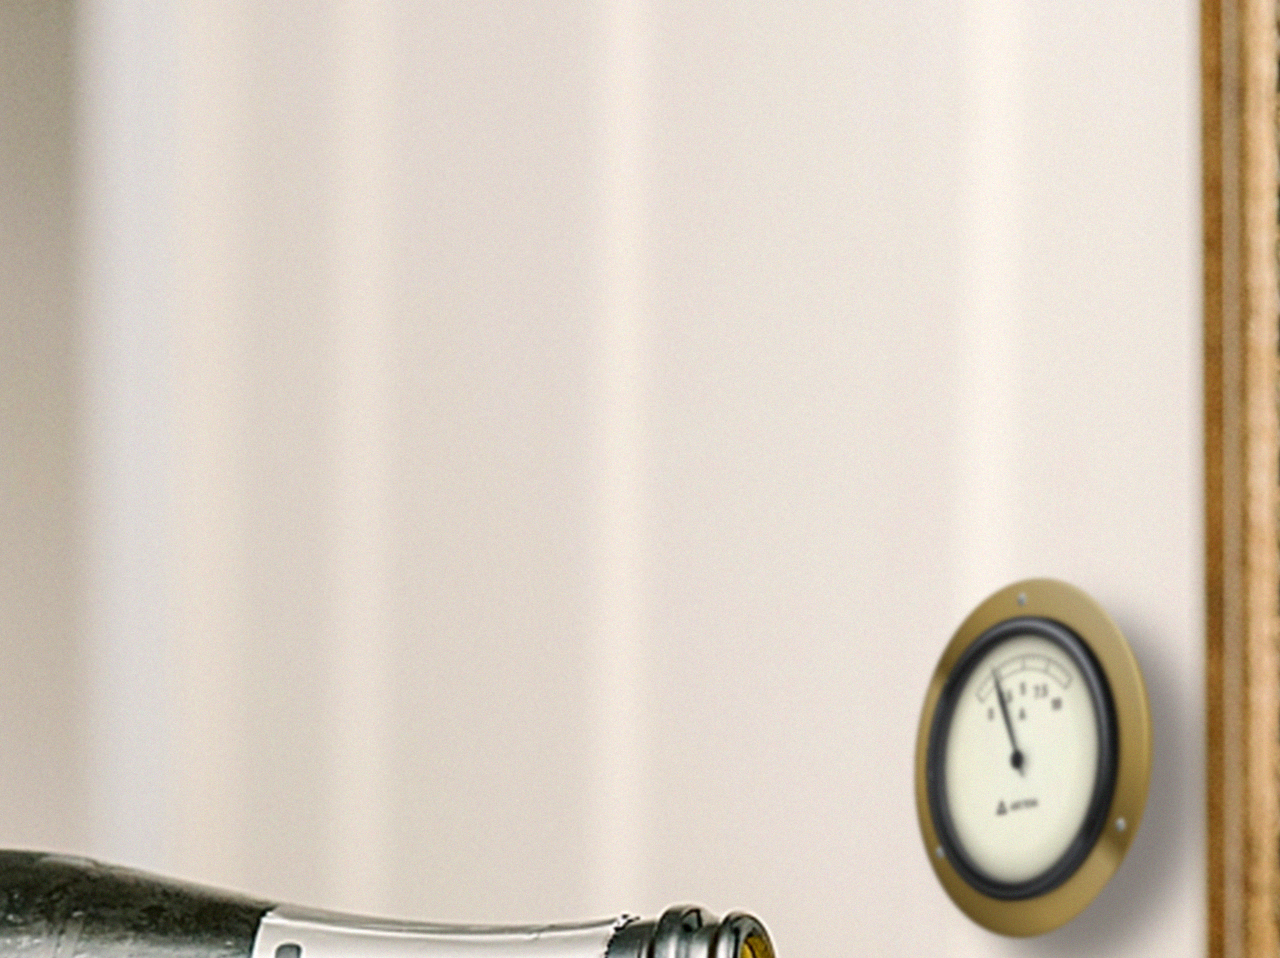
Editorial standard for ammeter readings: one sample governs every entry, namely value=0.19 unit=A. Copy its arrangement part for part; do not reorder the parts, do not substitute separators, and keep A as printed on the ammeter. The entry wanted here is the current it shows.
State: value=2.5 unit=A
